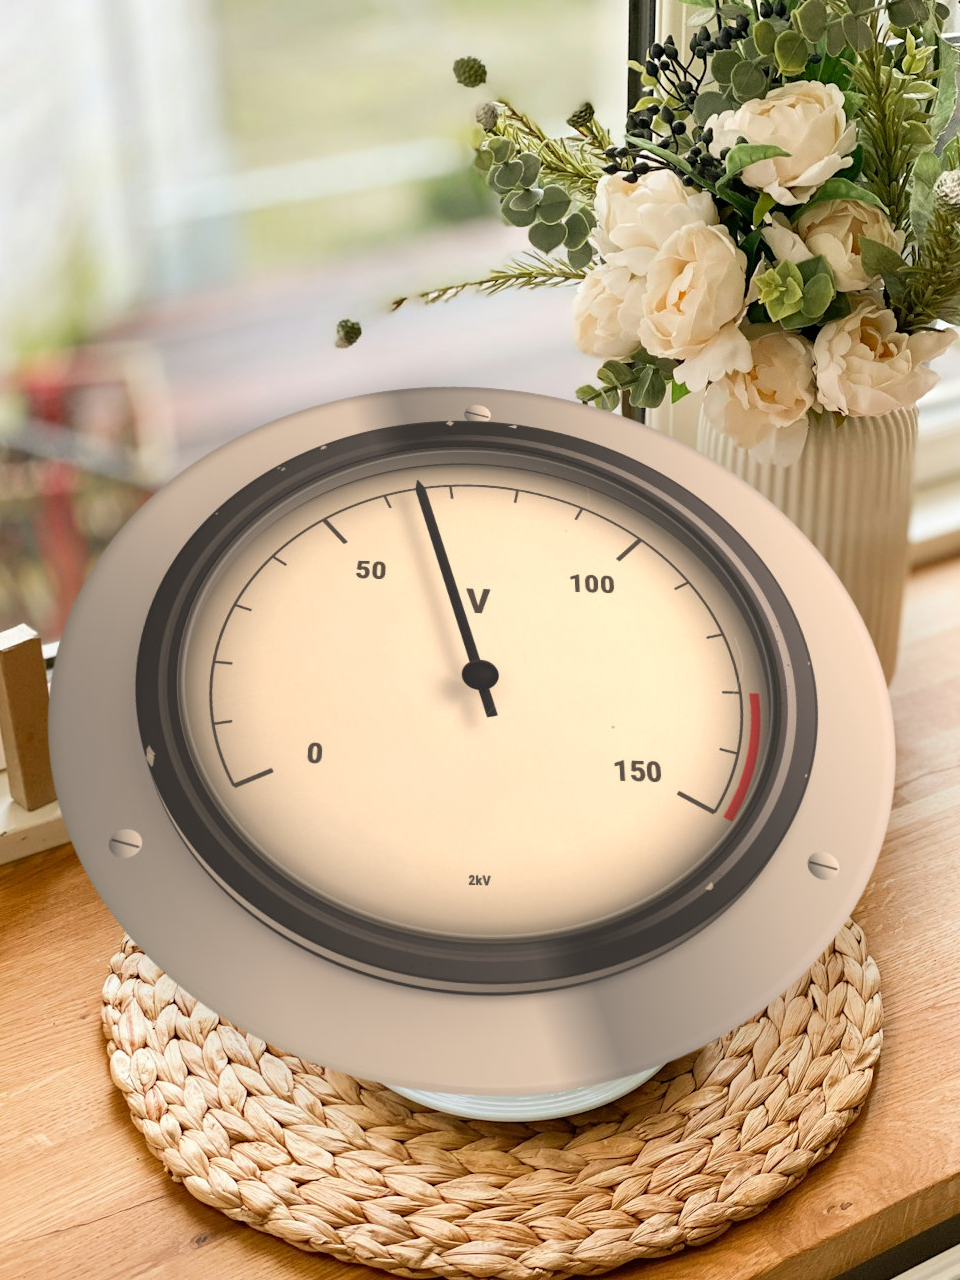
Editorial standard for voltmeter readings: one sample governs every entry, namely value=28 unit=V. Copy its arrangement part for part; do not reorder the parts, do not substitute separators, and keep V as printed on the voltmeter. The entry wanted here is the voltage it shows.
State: value=65 unit=V
